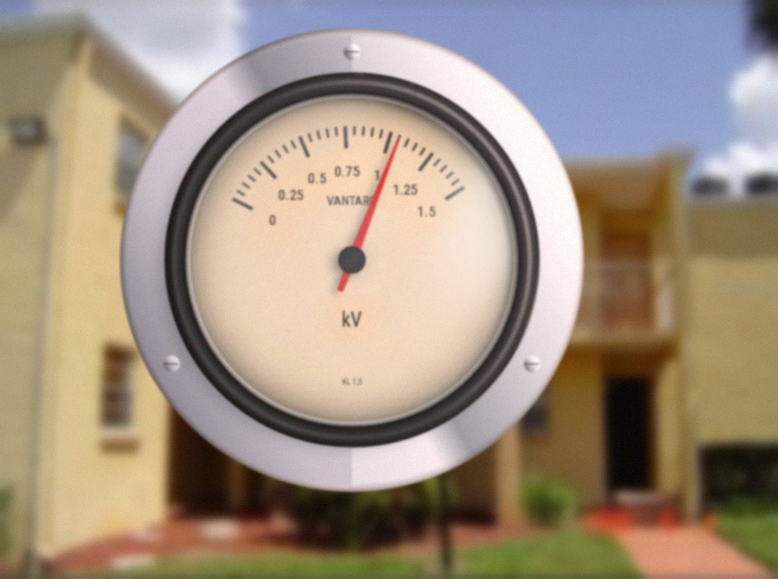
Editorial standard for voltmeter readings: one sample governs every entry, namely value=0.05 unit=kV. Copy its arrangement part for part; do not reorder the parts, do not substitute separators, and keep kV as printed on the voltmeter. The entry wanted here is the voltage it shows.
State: value=1.05 unit=kV
